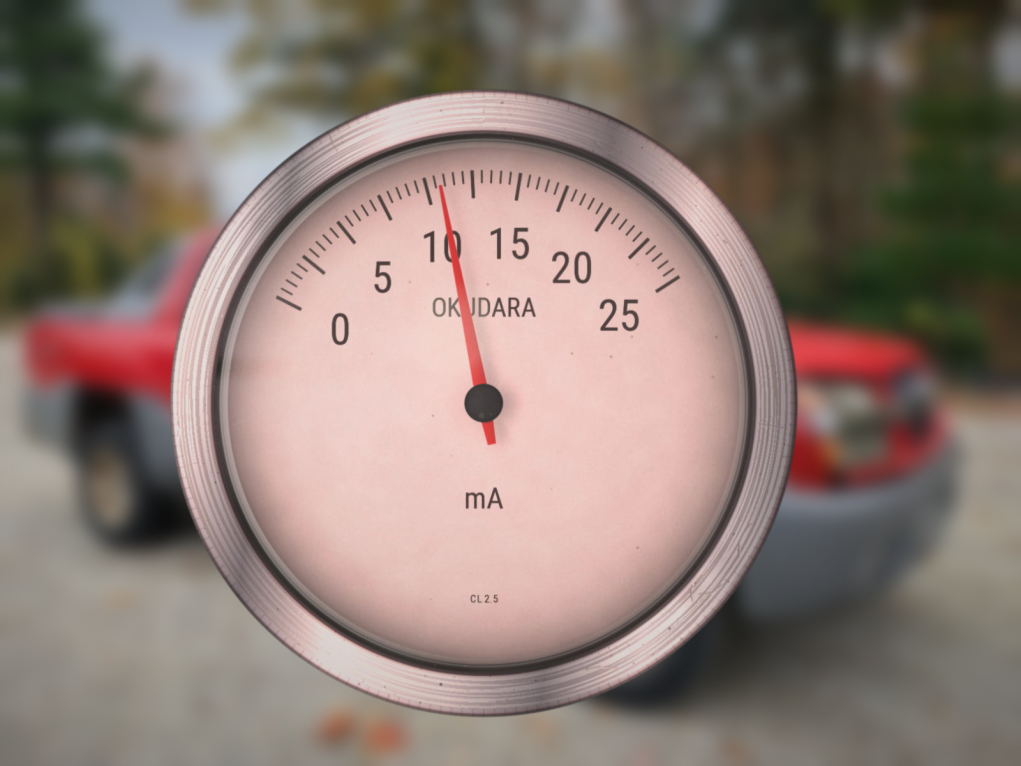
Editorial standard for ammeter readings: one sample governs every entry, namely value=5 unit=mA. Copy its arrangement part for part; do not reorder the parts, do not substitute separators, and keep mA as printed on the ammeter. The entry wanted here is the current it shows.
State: value=10.75 unit=mA
